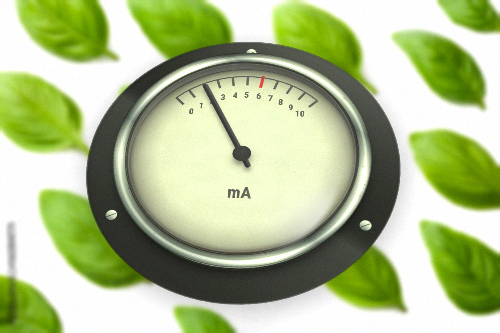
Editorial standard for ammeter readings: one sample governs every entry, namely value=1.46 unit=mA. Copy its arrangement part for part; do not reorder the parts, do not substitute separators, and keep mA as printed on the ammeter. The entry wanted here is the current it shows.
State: value=2 unit=mA
